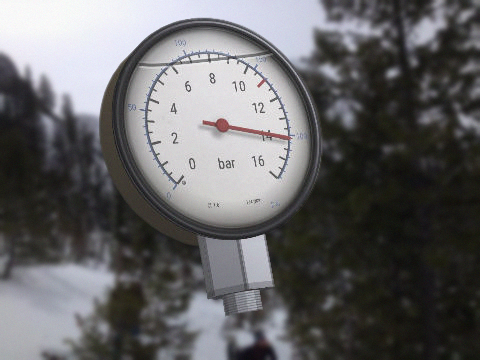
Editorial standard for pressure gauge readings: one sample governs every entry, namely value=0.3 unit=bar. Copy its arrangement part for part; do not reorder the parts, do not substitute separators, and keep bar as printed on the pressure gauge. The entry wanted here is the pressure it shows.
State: value=14 unit=bar
